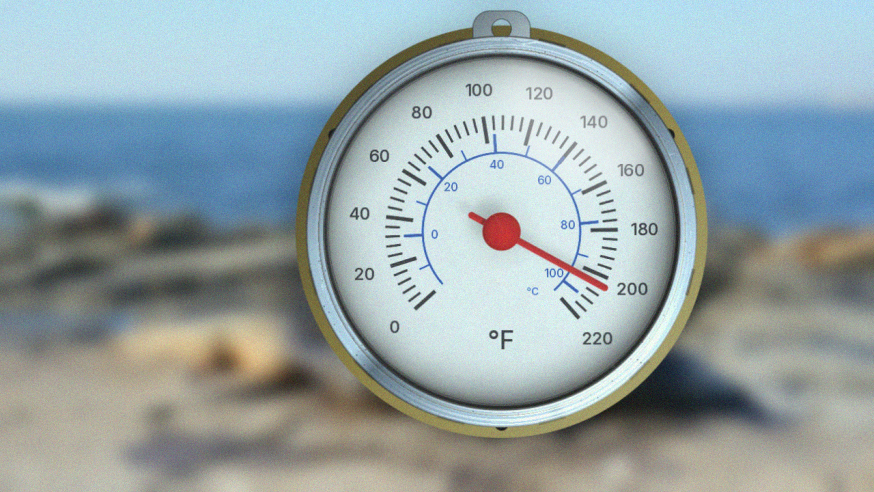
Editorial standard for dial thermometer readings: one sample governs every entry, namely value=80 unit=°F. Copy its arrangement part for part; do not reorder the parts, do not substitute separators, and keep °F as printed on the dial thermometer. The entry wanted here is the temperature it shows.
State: value=204 unit=°F
